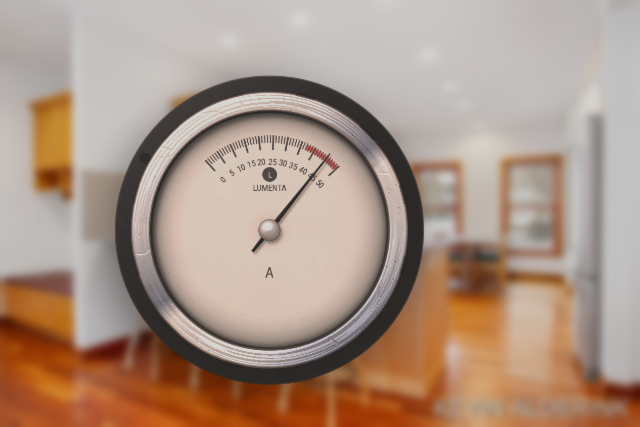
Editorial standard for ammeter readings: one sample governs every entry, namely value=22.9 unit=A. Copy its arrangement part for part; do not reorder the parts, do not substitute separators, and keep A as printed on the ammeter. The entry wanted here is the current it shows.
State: value=45 unit=A
